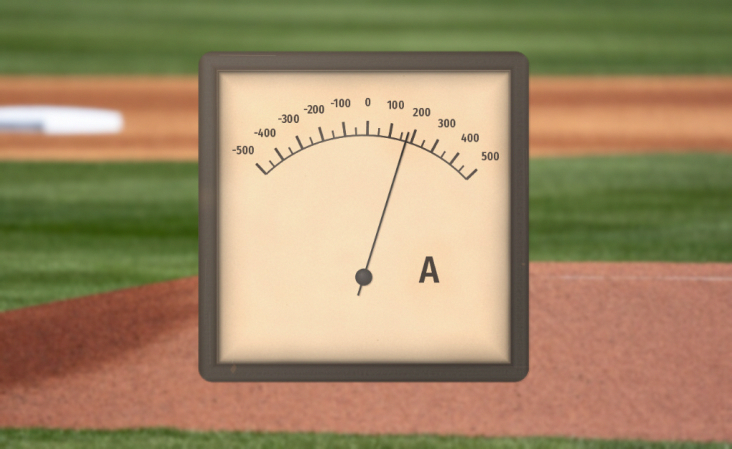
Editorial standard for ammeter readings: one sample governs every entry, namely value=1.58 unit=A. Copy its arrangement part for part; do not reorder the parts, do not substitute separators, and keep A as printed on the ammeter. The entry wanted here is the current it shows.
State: value=175 unit=A
